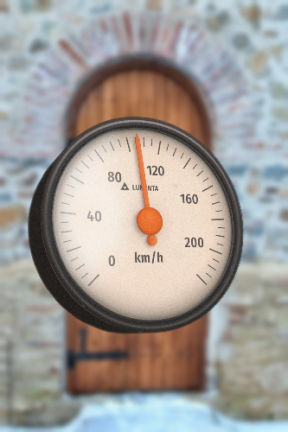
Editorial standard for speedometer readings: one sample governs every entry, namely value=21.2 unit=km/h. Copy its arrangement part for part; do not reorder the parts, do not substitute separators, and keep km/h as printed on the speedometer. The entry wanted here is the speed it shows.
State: value=105 unit=km/h
